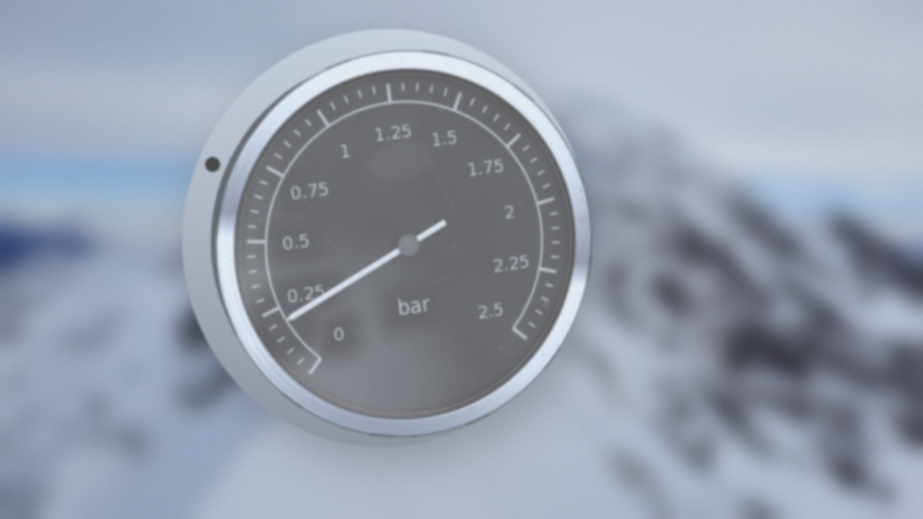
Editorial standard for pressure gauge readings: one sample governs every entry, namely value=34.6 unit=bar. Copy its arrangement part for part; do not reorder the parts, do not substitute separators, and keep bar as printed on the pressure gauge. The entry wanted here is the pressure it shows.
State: value=0.2 unit=bar
